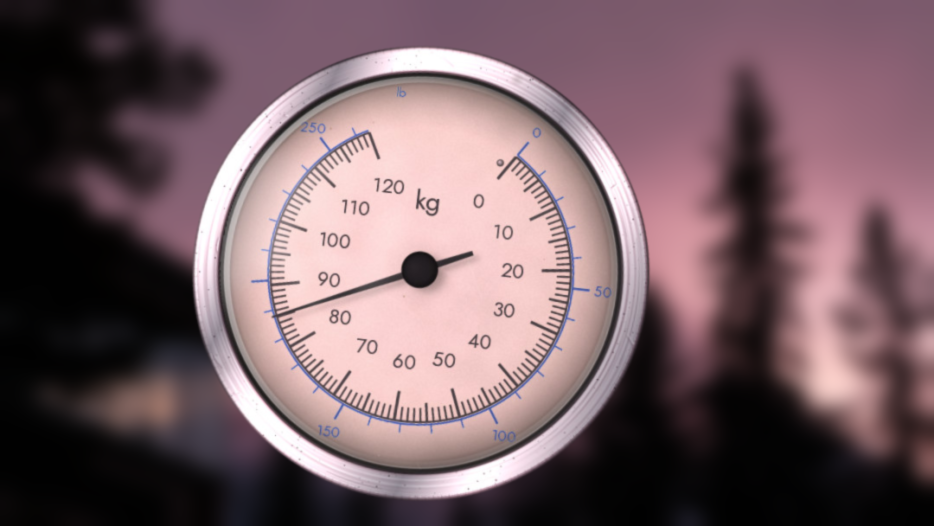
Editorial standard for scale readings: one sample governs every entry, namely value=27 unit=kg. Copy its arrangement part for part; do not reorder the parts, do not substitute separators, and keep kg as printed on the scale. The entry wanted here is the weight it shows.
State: value=85 unit=kg
